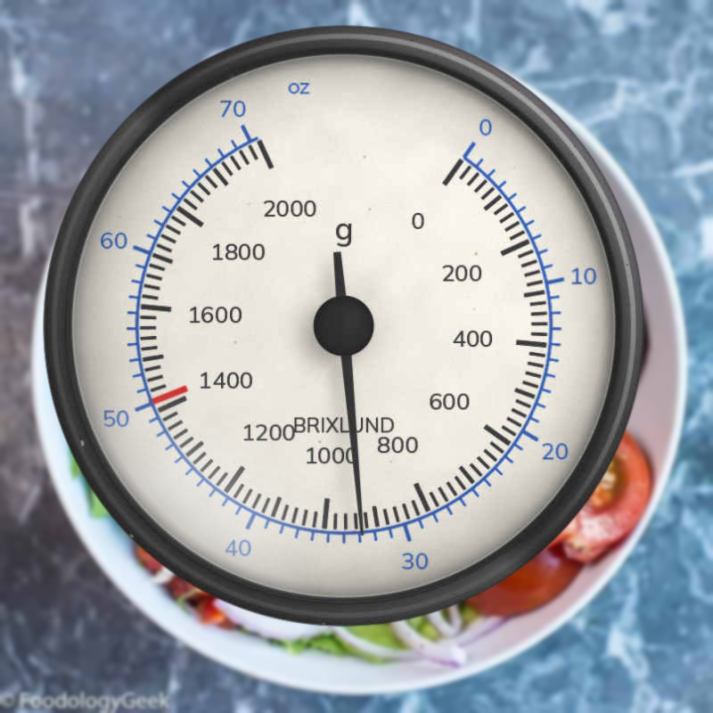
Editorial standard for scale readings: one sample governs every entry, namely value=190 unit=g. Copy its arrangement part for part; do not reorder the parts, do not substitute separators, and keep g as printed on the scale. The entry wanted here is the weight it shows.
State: value=930 unit=g
